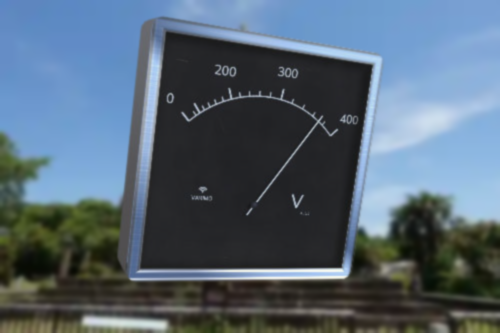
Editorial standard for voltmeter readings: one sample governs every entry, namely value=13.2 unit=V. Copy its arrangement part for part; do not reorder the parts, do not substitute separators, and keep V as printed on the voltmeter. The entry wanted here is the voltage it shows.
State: value=370 unit=V
